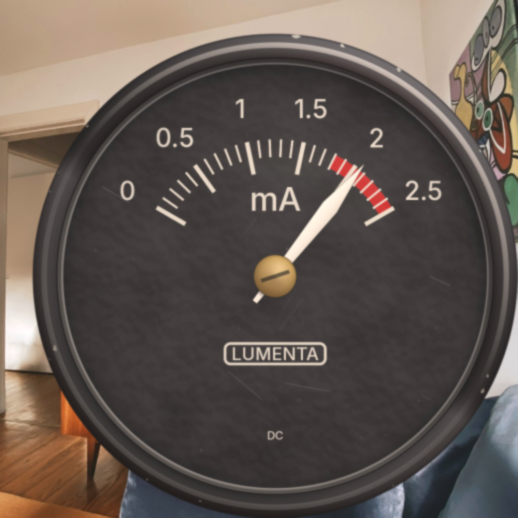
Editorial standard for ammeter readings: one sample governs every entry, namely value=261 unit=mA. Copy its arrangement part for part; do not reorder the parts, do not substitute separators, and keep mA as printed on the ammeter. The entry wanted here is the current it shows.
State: value=2.05 unit=mA
